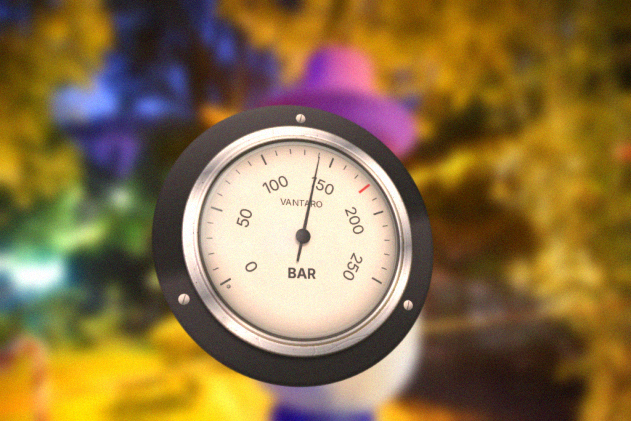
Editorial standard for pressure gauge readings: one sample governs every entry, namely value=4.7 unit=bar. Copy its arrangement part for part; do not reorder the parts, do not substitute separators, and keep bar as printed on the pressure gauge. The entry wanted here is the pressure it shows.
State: value=140 unit=bar
